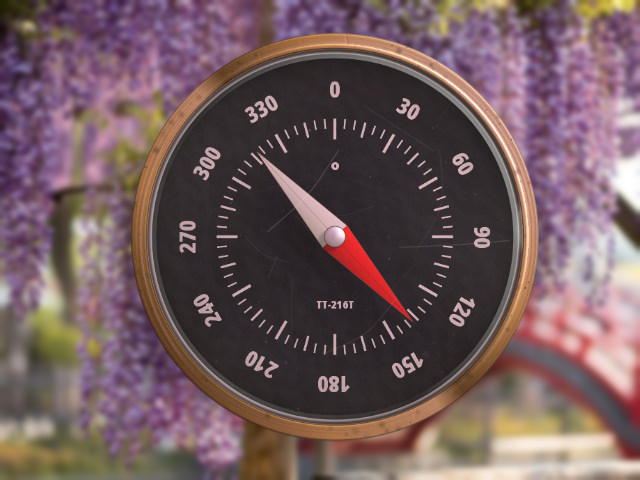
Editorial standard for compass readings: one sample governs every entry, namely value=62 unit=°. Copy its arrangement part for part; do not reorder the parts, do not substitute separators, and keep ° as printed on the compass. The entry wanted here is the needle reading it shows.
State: value=137.5 unit=°
